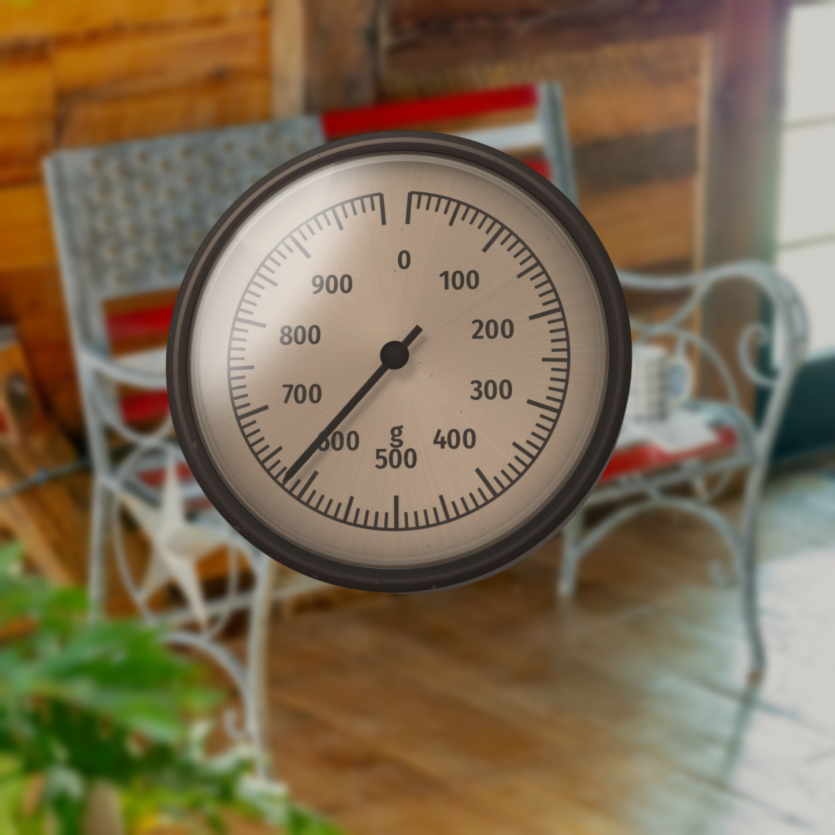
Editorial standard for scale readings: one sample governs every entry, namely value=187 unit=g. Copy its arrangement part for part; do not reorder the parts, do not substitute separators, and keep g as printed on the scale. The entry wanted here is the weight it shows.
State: value=620 unit=g
